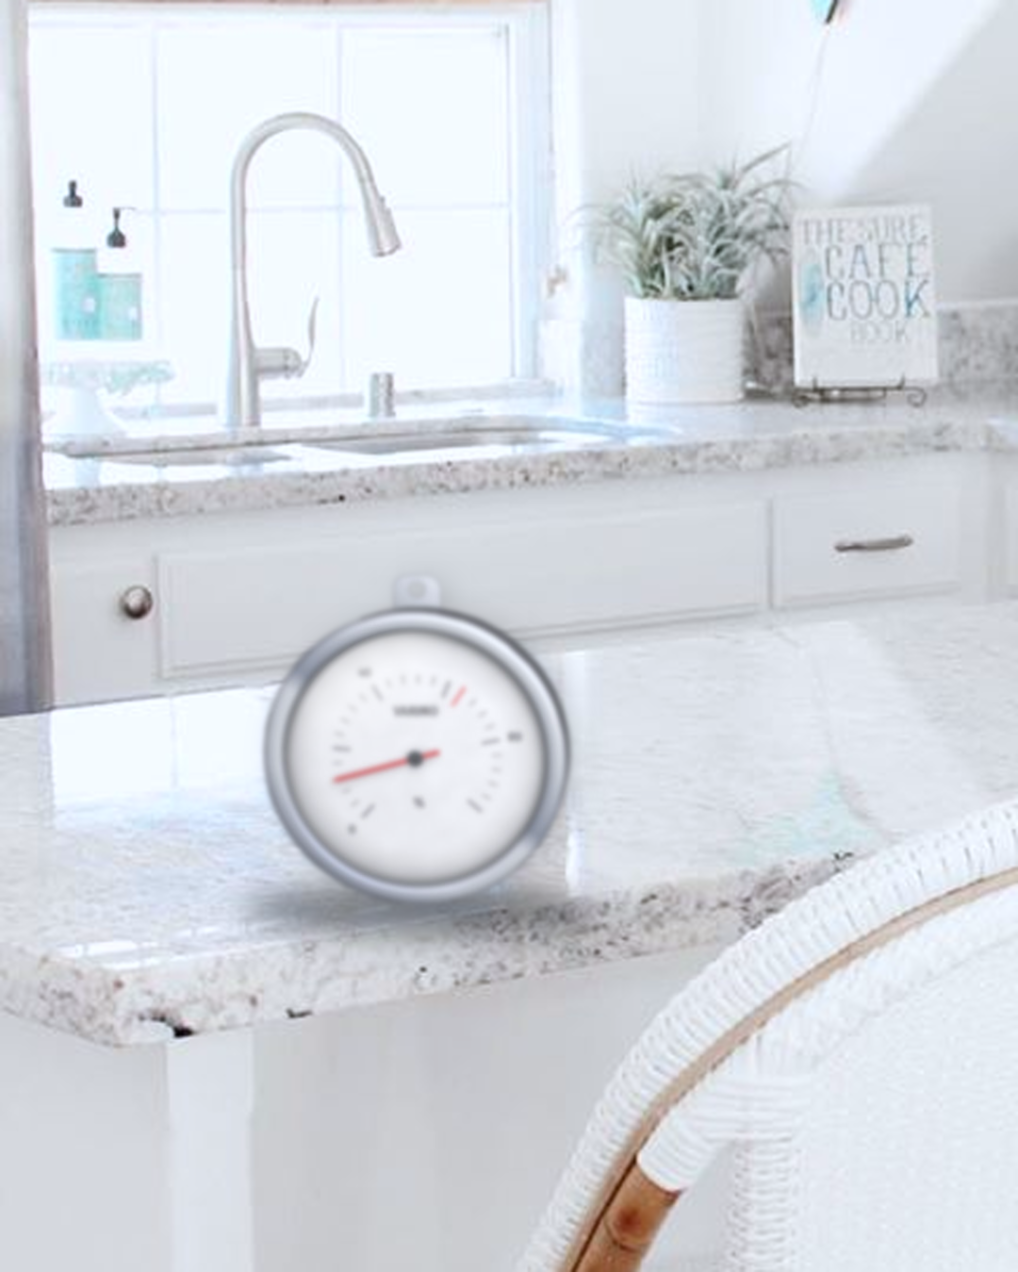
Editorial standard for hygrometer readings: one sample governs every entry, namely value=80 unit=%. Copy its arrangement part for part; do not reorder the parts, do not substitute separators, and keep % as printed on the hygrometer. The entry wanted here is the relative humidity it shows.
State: value=12 unit=%
